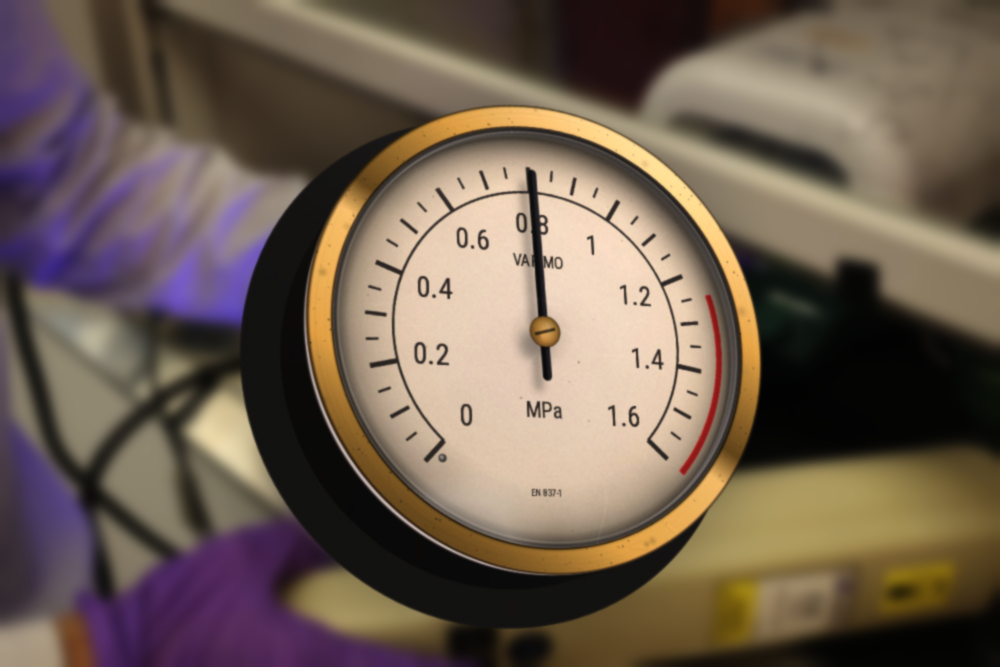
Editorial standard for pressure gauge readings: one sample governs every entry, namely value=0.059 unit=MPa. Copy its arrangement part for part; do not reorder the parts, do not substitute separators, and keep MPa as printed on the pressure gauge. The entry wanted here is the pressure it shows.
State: value=0.8 unit=MPa
